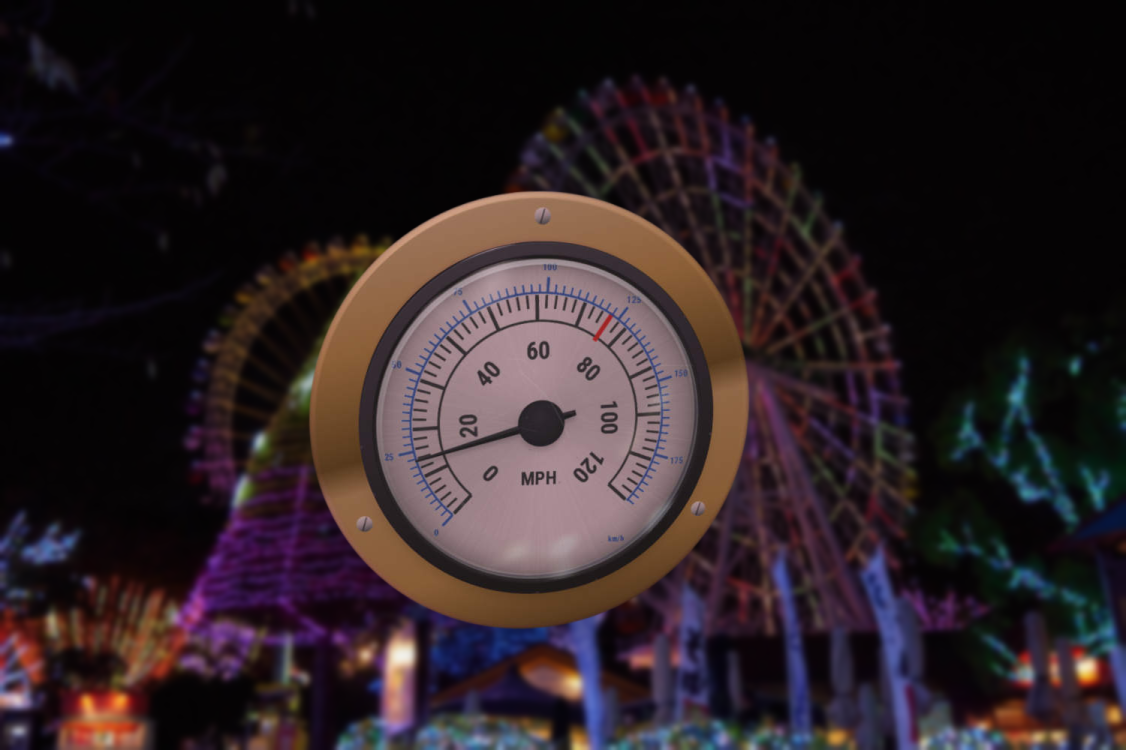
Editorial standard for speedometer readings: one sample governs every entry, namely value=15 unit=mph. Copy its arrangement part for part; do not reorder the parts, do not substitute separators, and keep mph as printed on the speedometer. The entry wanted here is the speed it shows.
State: value=14 unit=mph
